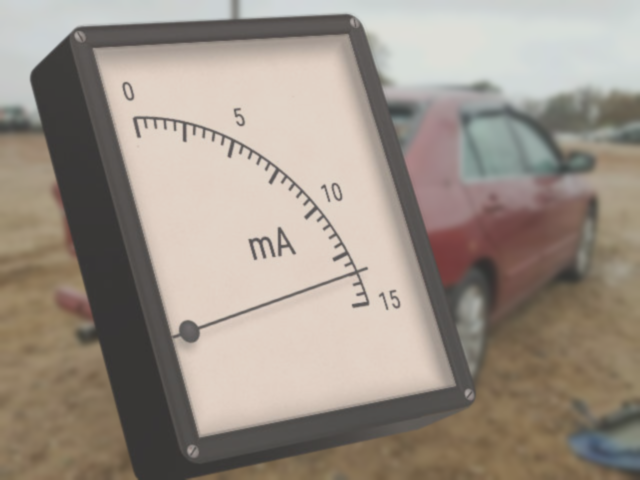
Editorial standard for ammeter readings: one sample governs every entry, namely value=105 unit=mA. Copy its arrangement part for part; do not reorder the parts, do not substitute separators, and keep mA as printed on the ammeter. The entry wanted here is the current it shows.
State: value=13.5 unit=mA
